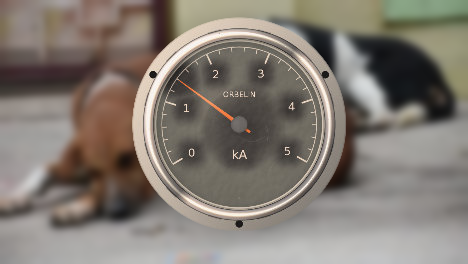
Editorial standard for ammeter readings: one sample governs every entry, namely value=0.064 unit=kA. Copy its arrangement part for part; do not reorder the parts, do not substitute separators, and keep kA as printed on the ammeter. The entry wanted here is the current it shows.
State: value=1.4 unit=kA
